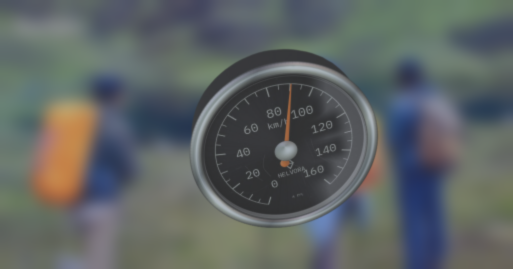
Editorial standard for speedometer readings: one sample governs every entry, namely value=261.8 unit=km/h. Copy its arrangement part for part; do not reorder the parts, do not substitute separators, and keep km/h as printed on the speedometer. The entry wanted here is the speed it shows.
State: value=90 unit=km/h
